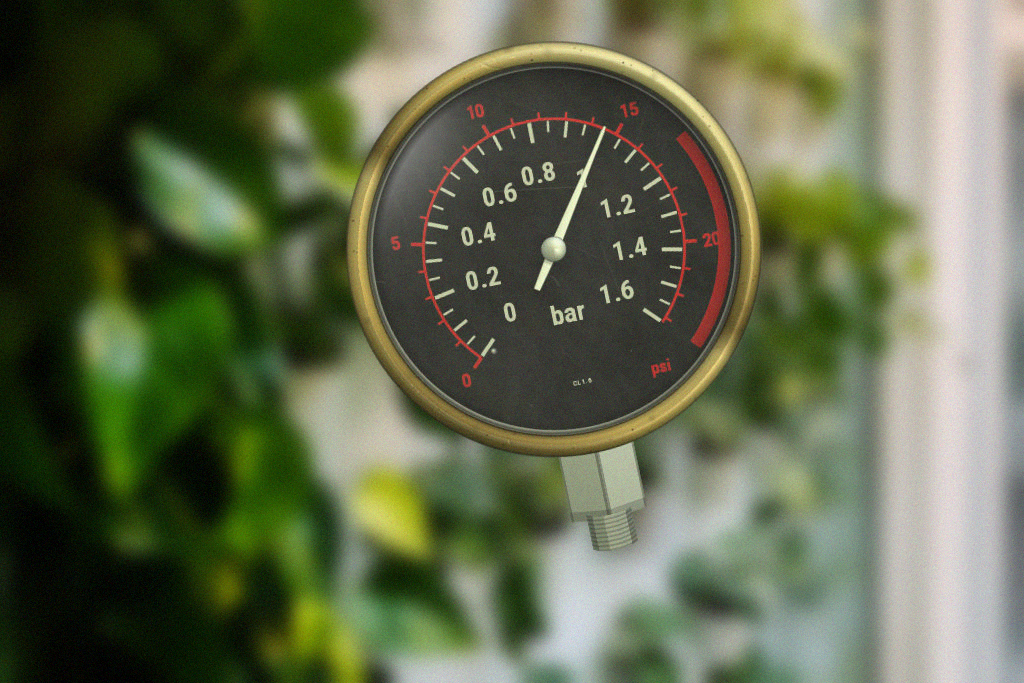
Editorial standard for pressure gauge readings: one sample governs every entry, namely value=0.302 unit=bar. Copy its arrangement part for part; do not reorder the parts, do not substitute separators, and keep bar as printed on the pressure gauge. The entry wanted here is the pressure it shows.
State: value=1 unit=bar
